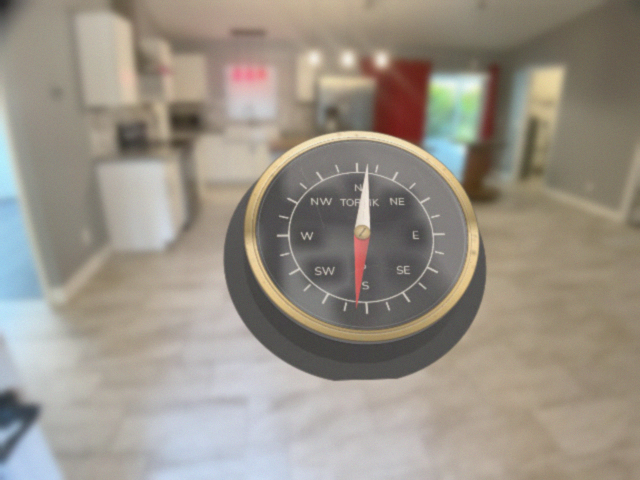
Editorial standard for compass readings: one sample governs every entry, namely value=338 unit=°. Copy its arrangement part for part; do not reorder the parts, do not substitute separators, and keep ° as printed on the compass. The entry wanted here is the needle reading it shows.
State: value=187.5 unit=°
